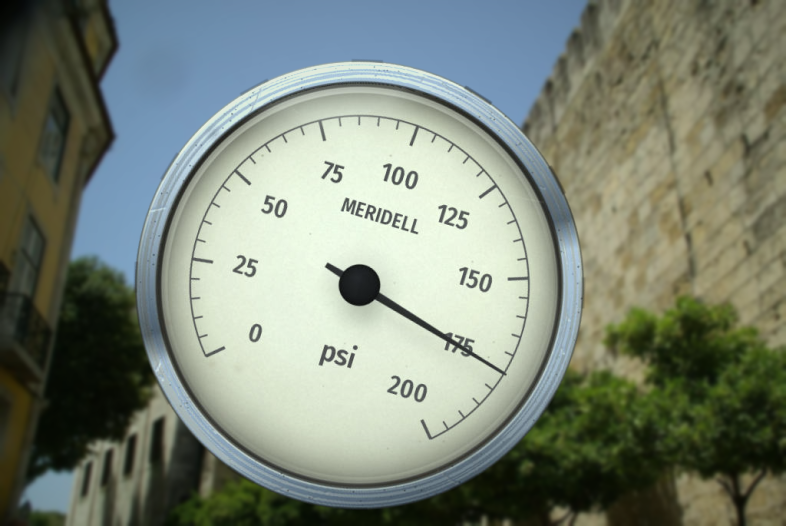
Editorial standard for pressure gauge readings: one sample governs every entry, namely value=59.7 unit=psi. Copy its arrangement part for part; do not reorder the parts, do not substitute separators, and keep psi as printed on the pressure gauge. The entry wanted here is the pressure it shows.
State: value=175 unit=psi
